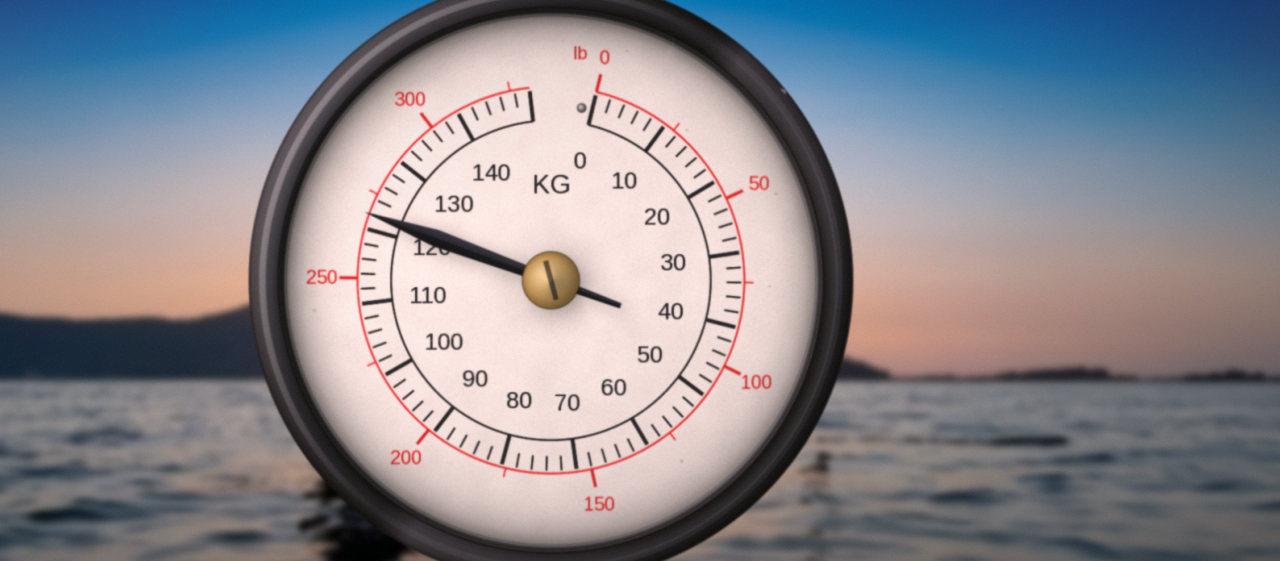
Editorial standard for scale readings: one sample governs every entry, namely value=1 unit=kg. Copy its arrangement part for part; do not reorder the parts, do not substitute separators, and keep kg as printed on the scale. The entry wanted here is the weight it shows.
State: value=122 unit=kg
